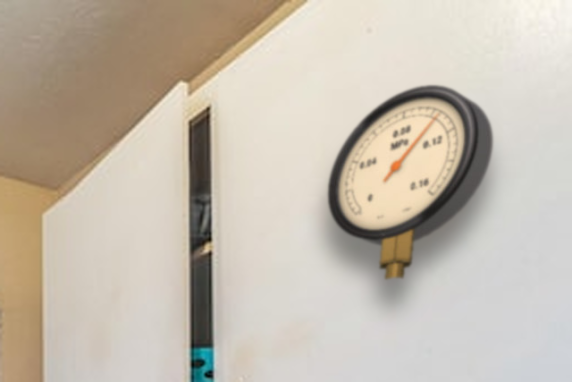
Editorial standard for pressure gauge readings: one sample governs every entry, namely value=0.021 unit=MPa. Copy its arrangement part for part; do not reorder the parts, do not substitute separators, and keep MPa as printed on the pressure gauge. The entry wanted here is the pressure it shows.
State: value=0.105 unit=MPa
